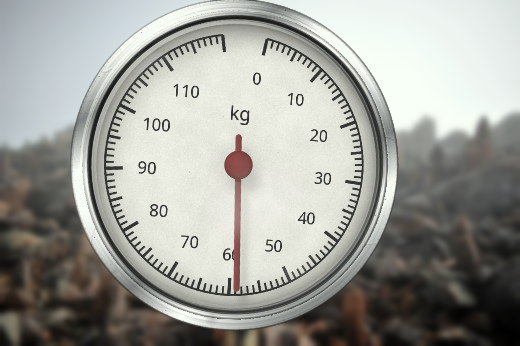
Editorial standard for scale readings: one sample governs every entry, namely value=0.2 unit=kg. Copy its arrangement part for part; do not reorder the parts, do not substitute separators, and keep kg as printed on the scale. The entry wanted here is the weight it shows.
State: value=59 unit=kg
